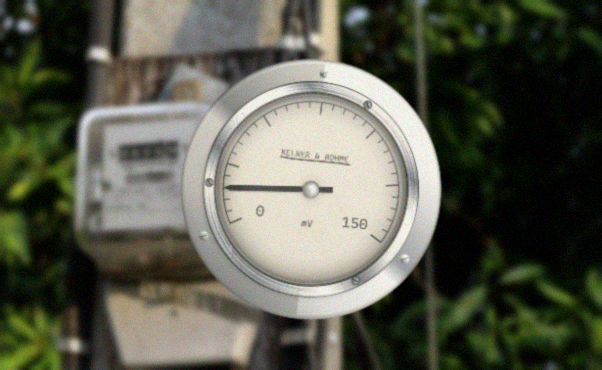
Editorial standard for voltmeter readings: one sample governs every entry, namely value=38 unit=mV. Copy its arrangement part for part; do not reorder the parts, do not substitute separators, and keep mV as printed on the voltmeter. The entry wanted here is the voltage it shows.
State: value=15 unit=mV
